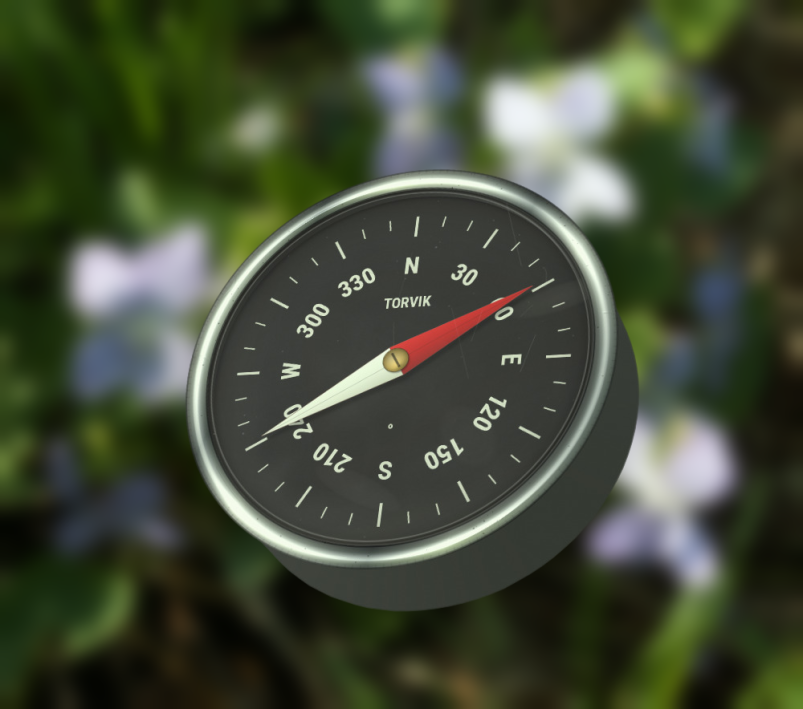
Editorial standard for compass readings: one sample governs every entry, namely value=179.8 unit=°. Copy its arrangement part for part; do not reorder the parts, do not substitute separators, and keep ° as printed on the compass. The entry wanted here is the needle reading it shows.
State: value=60 unit=°
